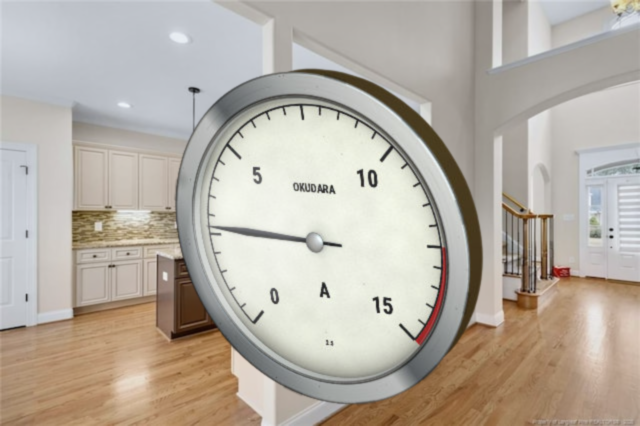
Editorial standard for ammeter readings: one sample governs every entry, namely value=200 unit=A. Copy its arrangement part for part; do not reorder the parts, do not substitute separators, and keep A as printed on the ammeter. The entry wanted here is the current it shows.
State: value=2.75 unit=A
